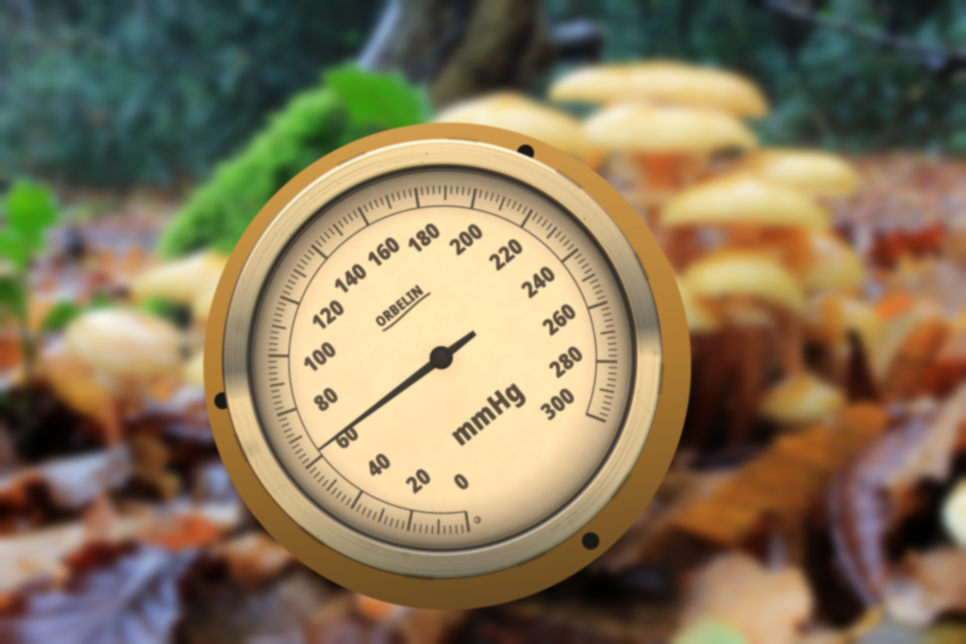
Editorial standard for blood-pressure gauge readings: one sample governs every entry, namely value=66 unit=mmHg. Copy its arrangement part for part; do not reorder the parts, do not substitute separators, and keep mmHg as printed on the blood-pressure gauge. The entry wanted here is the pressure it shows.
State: value=62 unit=mmHg
